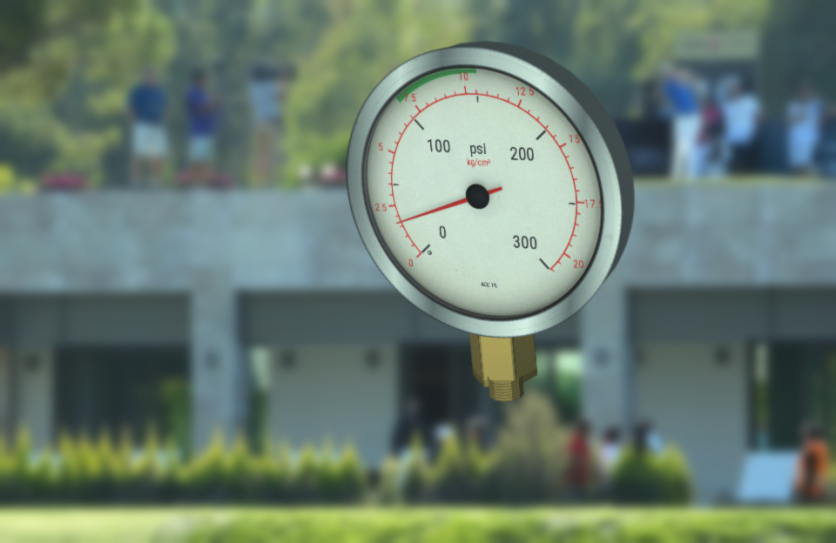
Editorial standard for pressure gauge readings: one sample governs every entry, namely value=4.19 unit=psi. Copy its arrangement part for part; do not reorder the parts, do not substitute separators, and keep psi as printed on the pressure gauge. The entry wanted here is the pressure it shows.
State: value=25 unit=psi
